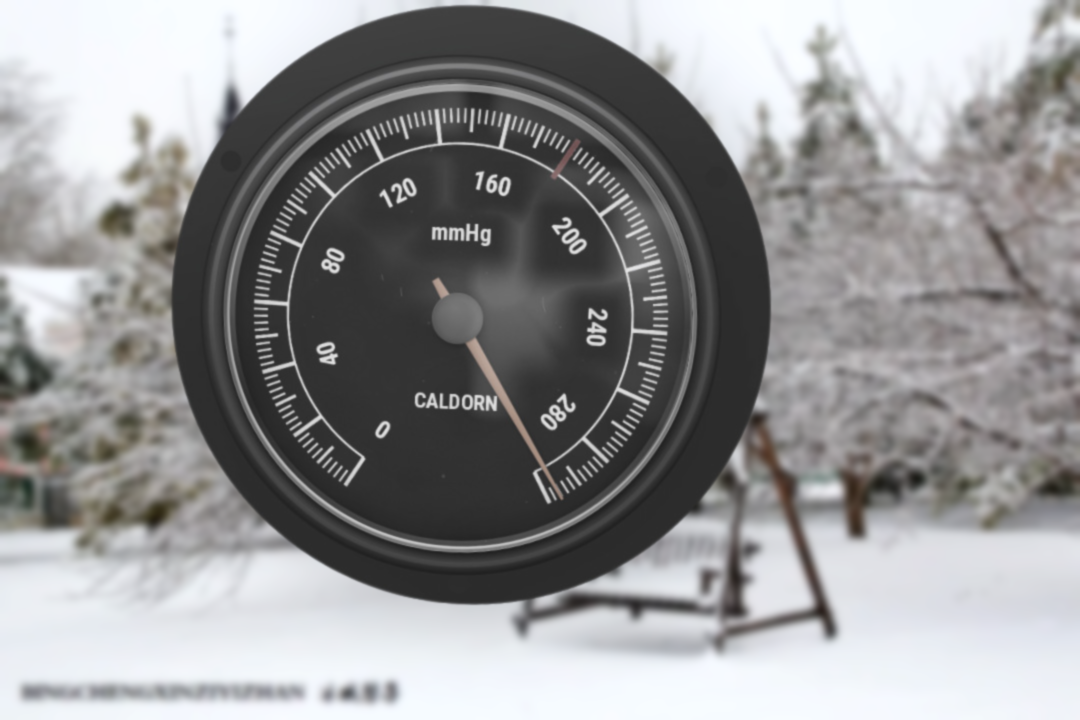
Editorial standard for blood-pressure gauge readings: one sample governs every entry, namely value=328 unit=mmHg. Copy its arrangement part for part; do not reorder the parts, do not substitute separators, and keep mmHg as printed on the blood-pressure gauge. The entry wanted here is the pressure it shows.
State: value=296 unit=mmHg
